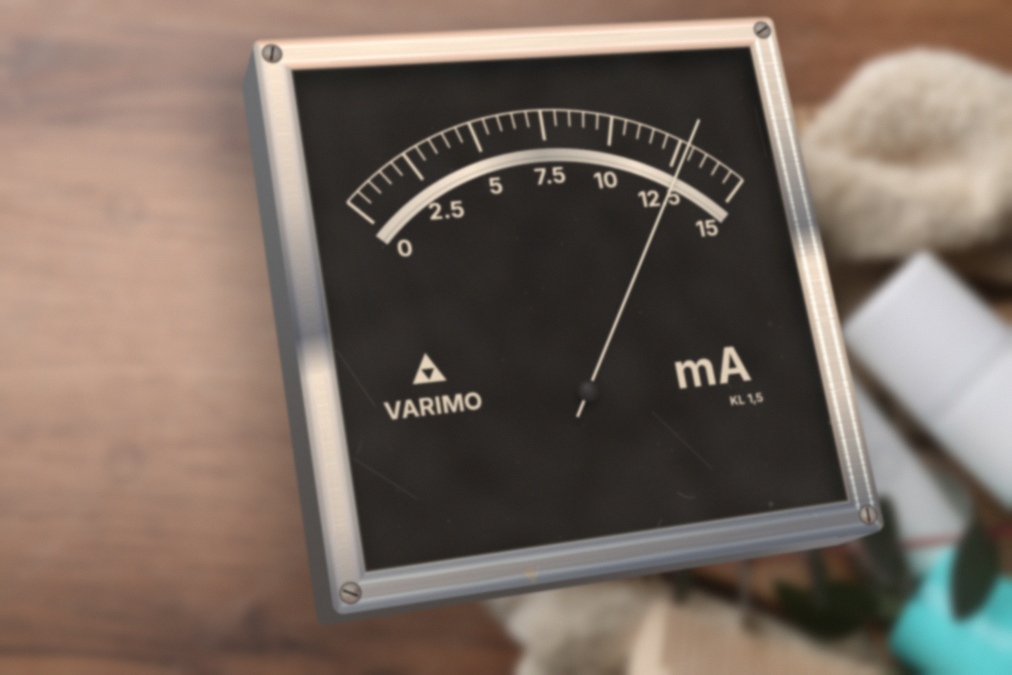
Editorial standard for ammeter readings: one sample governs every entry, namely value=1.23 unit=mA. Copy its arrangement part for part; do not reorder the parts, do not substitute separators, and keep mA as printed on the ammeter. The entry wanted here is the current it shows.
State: value=12.75 unit=mA
